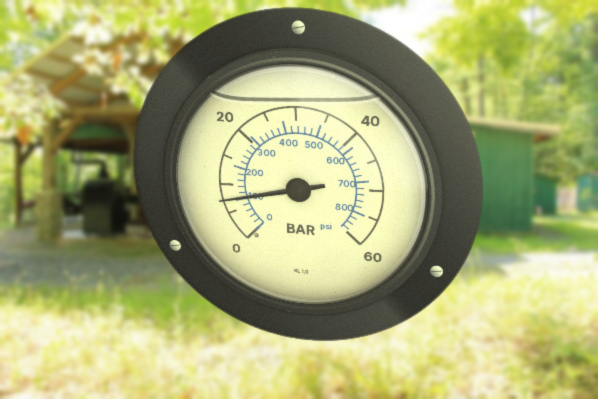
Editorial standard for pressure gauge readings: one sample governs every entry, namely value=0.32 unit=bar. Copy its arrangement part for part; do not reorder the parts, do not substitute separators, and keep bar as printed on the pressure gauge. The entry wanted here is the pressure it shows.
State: value=7.5 unit=bar
